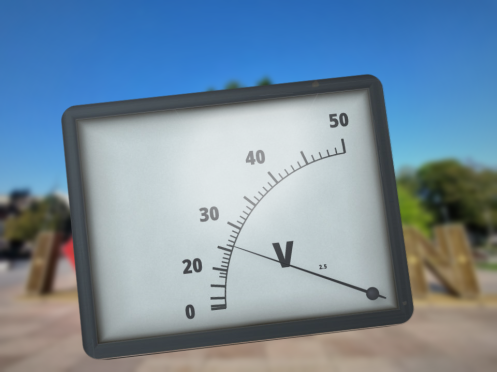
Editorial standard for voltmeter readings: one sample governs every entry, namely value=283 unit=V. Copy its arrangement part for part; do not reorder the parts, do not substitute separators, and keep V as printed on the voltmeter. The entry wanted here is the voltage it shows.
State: value=26 unit=V
